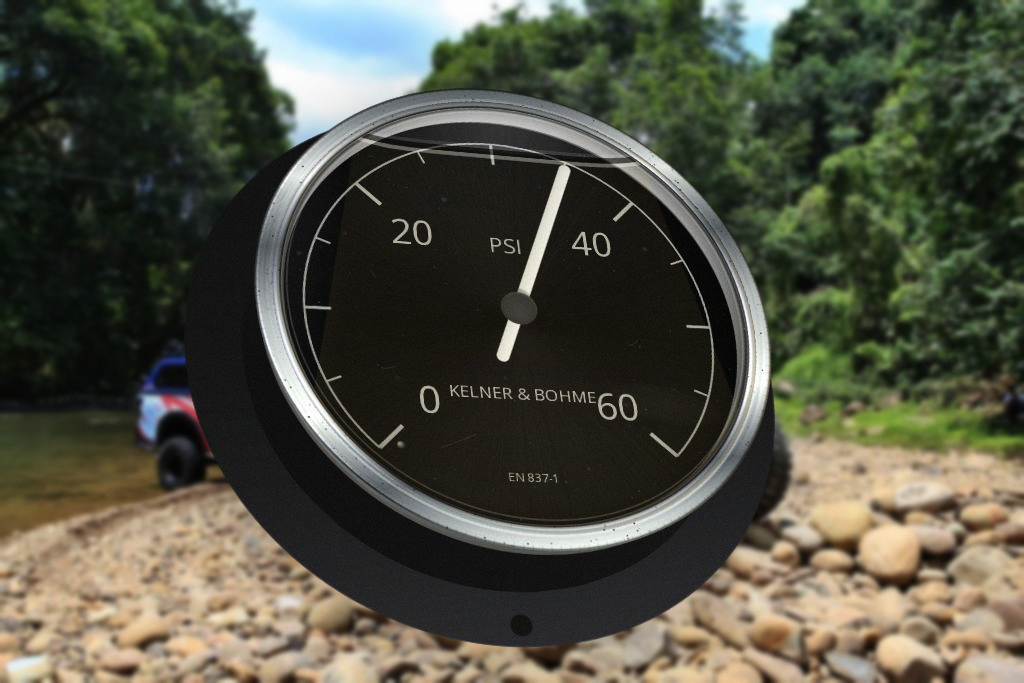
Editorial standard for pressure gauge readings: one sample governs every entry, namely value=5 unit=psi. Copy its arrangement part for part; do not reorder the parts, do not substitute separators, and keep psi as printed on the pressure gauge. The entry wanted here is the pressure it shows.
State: value=35 unit=psi
